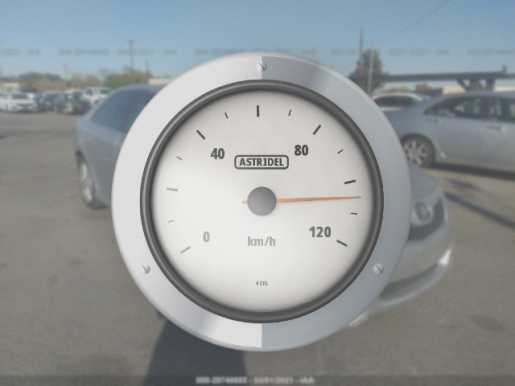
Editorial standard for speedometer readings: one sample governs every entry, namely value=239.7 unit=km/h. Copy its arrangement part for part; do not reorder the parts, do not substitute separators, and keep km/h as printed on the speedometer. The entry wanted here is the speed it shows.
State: value=105 unit=km/h
